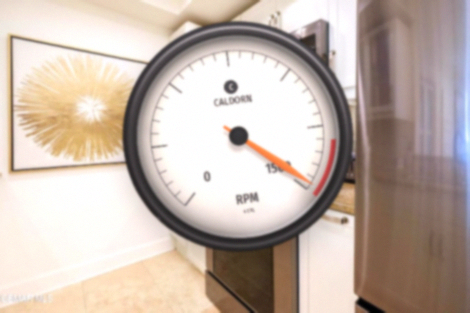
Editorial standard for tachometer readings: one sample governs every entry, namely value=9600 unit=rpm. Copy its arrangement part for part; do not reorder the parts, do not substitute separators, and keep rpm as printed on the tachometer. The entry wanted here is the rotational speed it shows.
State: value=1475 unit=rpm
